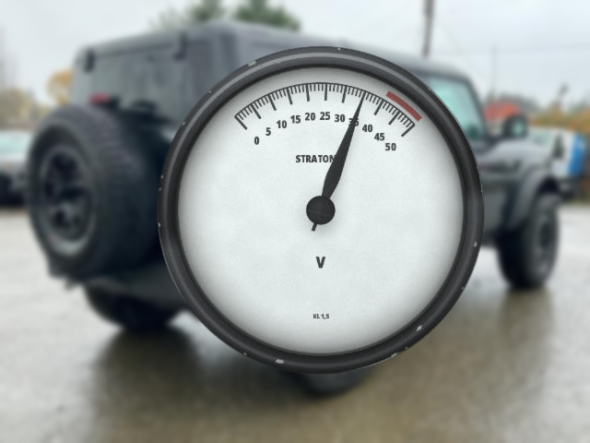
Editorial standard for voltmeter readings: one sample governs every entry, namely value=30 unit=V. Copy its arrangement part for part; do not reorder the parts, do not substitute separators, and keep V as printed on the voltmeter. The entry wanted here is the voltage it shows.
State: value=35 unit=V
